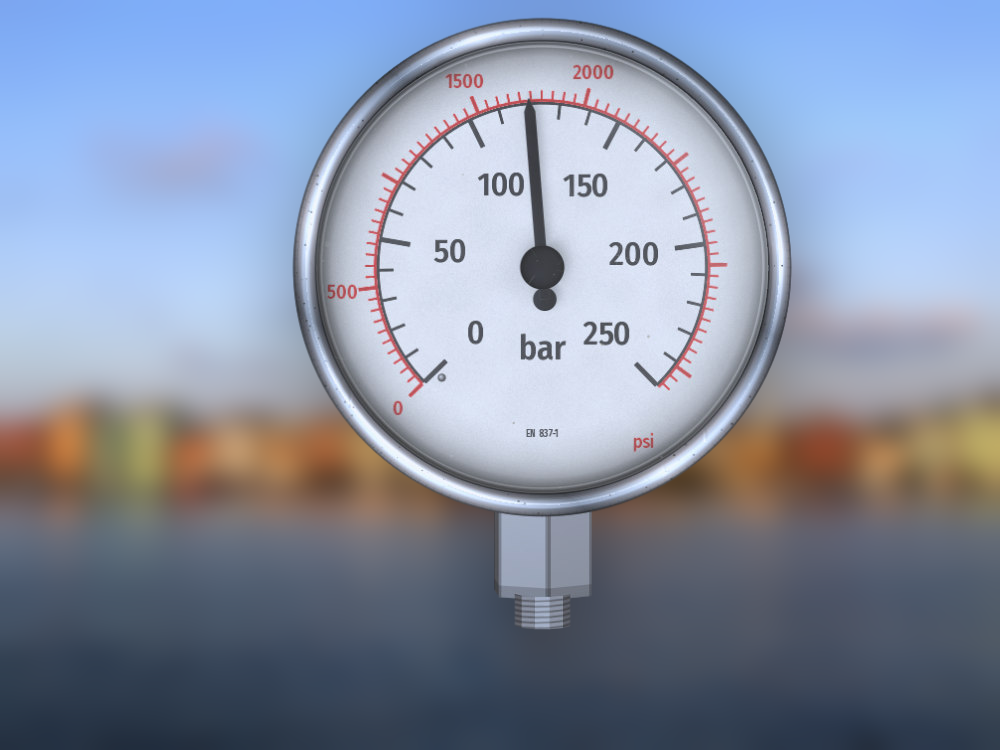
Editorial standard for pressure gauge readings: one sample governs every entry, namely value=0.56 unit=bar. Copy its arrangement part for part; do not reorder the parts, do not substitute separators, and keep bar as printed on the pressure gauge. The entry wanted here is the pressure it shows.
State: value=120 unit=bar
